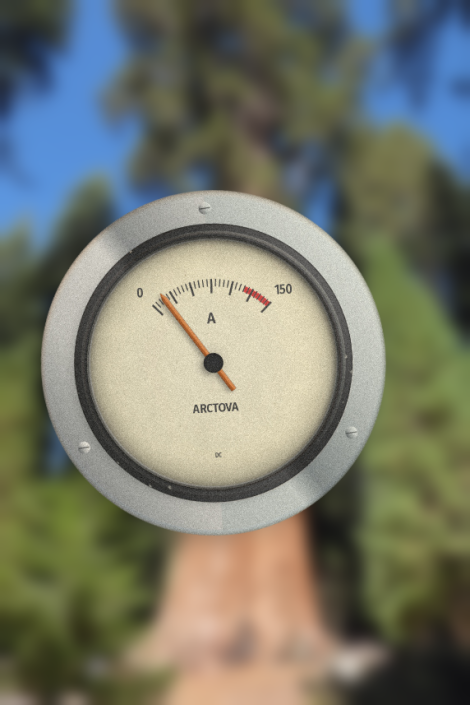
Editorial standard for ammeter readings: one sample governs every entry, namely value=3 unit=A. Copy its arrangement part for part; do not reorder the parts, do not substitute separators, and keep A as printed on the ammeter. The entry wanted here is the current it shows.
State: value=15 unit=A
